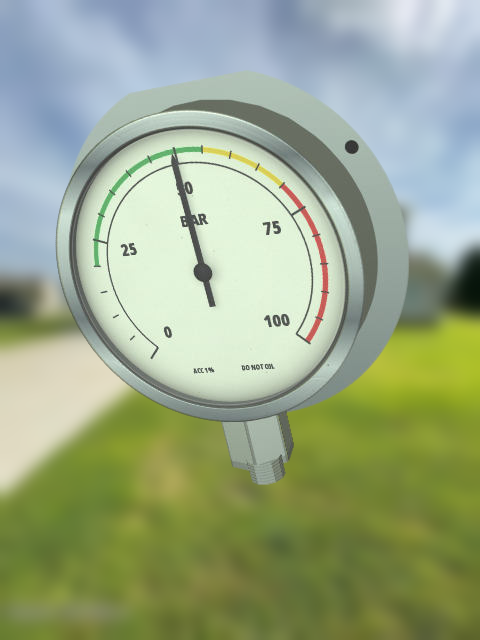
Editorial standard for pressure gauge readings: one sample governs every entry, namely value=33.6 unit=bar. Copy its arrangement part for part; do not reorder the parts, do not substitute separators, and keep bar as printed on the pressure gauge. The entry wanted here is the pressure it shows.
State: value=50 unit=bar
